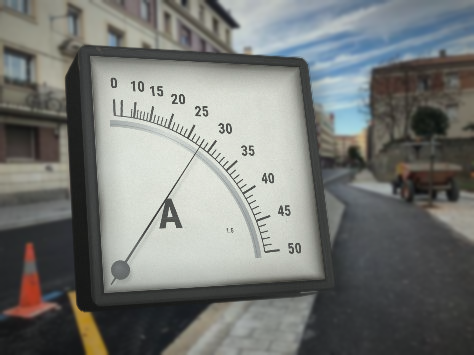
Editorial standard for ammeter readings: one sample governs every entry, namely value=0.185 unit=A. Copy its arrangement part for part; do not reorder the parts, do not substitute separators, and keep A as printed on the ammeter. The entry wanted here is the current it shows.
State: value=28 unit=A
